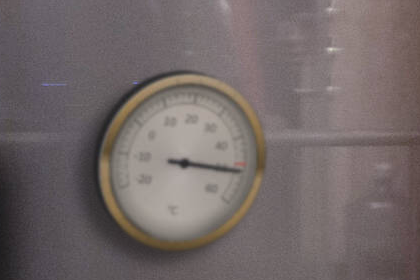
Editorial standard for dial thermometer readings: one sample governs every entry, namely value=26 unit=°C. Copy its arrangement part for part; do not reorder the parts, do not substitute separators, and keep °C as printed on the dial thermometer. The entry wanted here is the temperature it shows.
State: value=50 unit=°C
